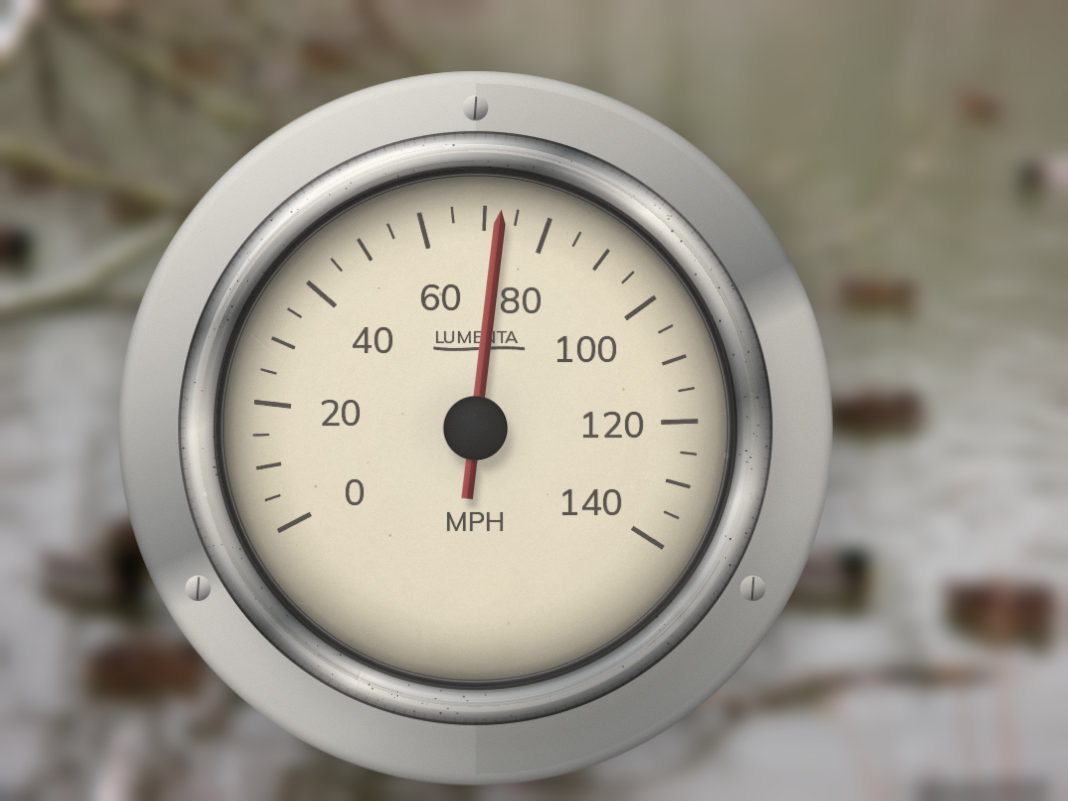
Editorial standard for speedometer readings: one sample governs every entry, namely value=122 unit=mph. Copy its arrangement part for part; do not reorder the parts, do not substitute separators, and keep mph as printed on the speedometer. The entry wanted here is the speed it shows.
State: value=72.5 unit=mph
